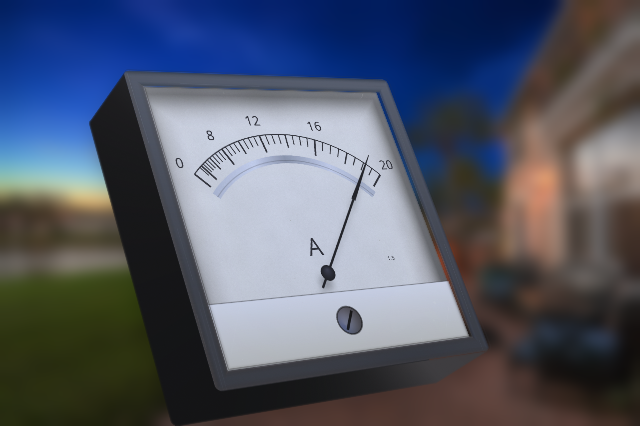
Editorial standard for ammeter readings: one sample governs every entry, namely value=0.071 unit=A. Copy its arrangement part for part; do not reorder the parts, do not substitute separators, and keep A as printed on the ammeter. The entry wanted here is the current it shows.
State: value=19 unit=A
